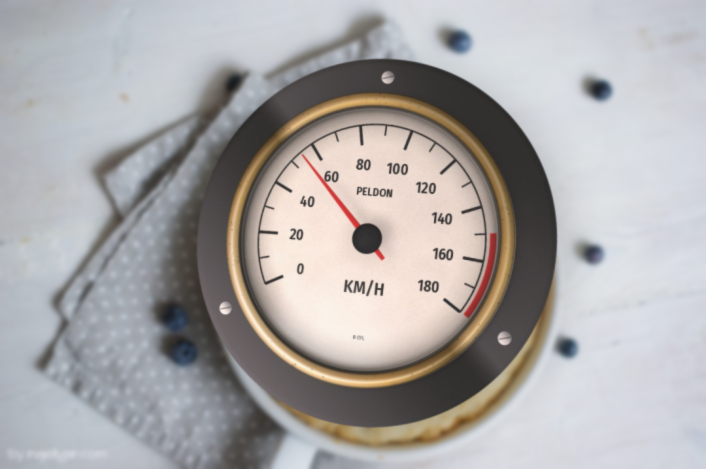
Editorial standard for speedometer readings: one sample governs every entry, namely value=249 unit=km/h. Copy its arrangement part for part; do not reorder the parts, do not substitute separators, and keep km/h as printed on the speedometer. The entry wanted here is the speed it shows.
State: value=55 unit=km/h
